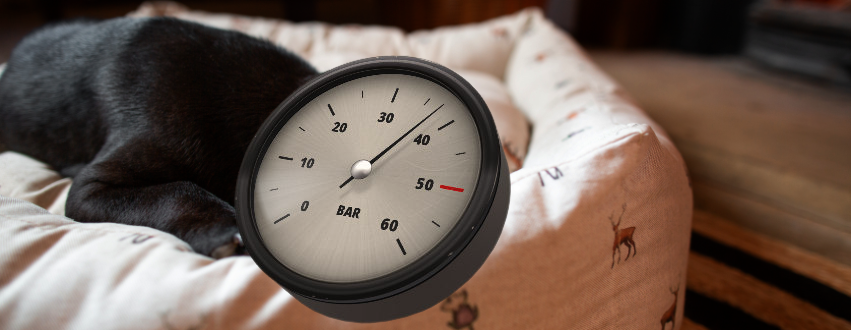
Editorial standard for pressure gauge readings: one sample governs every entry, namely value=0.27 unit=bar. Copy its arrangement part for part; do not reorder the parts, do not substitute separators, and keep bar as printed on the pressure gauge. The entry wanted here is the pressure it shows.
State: value=37.5 unit=bar
